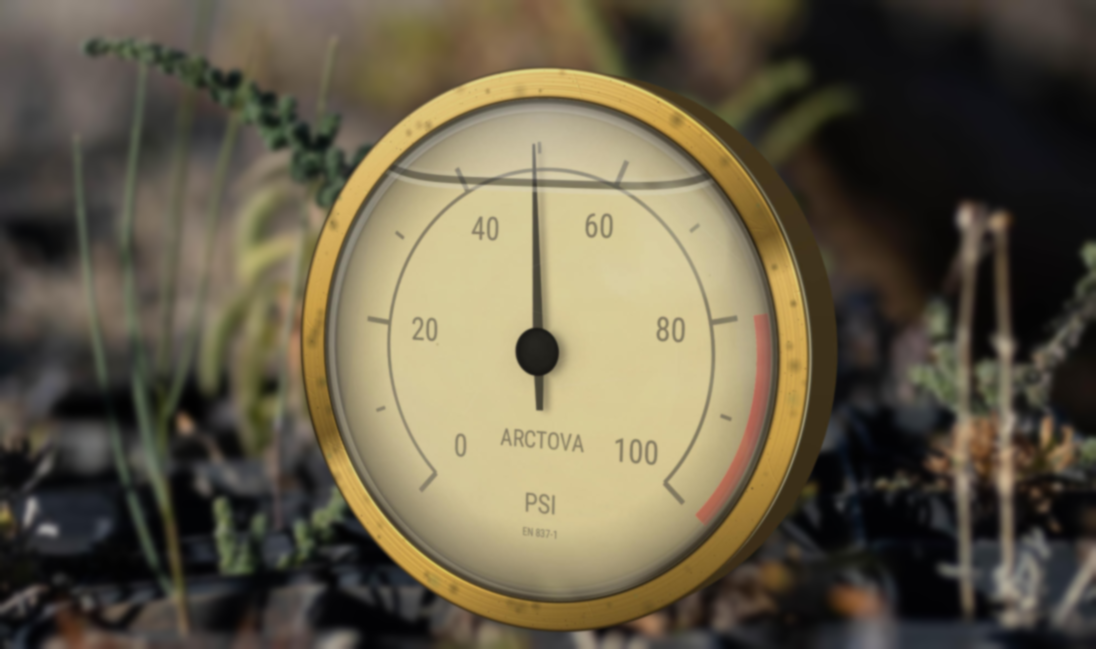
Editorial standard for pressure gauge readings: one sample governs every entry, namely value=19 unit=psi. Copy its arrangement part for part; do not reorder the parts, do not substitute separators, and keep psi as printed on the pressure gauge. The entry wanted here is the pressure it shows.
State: value=50 unit=psi
